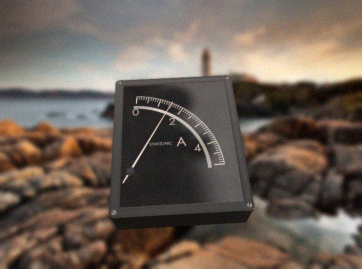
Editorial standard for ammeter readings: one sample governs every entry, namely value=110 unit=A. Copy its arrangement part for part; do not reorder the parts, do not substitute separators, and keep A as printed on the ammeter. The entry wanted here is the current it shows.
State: value=1.5 unit=A
